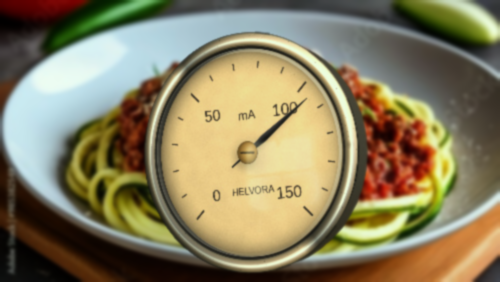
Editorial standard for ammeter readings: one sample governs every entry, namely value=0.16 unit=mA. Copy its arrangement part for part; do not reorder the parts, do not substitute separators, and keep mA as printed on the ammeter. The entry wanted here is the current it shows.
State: value=105 unit=mA
